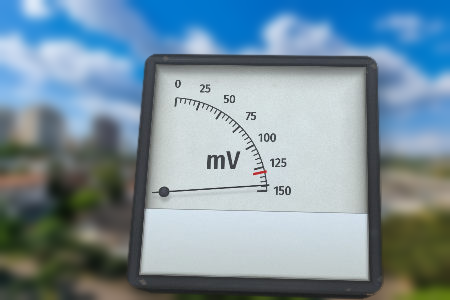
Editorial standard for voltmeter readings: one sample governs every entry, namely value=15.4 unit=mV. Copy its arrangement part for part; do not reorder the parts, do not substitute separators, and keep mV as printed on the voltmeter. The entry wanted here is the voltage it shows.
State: value=145 unit=mV
